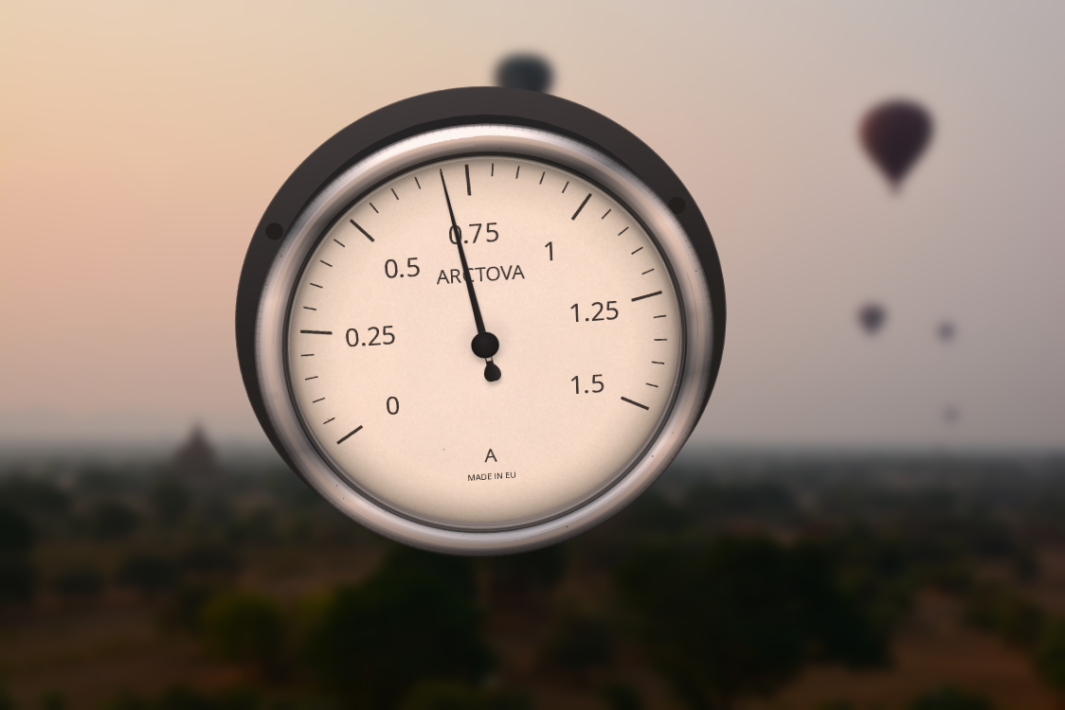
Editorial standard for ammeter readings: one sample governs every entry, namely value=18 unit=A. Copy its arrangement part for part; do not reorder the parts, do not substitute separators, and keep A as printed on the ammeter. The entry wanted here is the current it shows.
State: value=0.7 unit=A
